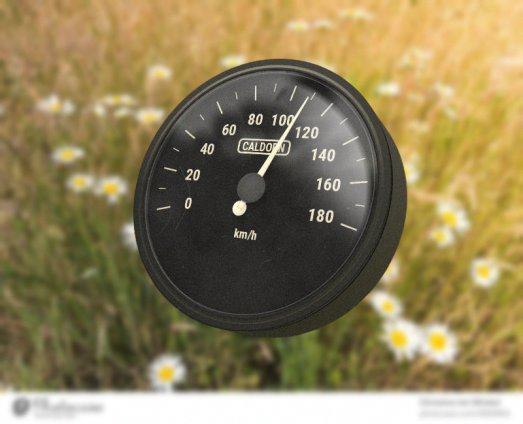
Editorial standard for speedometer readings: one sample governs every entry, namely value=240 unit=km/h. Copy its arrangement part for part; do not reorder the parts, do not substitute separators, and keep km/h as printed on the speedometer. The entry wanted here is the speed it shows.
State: value=110 unit=km/h
